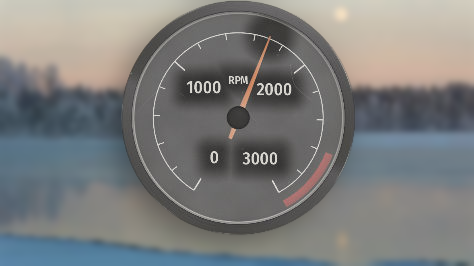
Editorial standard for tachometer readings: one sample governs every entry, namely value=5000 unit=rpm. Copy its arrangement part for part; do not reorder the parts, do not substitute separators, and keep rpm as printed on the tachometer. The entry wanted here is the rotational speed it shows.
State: value=1700 unit=rpm
